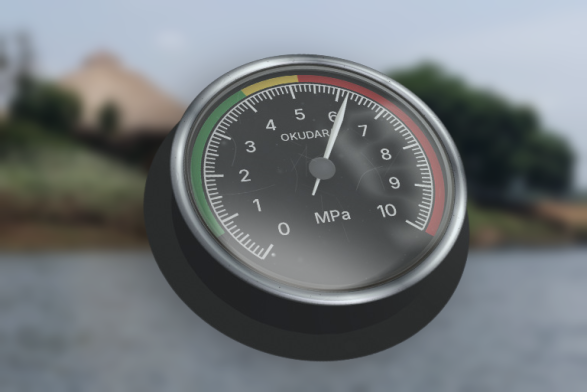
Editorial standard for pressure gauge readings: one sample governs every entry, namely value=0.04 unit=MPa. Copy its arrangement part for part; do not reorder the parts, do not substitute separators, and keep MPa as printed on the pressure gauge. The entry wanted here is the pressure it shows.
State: value=6.2 unit=MPa
